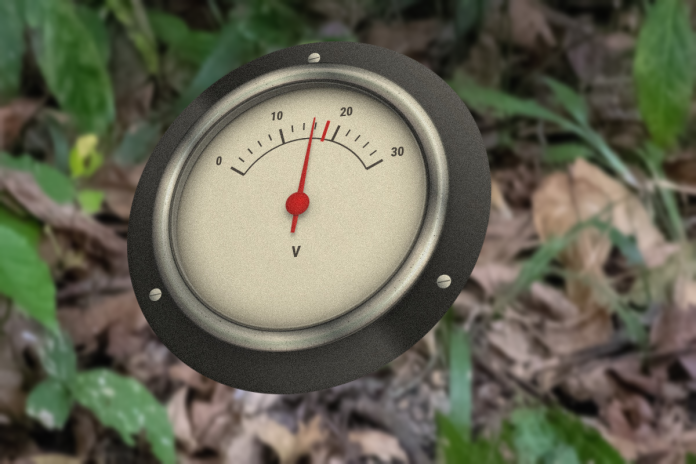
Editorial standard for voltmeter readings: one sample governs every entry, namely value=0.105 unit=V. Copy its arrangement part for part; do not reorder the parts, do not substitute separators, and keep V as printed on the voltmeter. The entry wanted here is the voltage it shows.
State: value=16 unit=V
